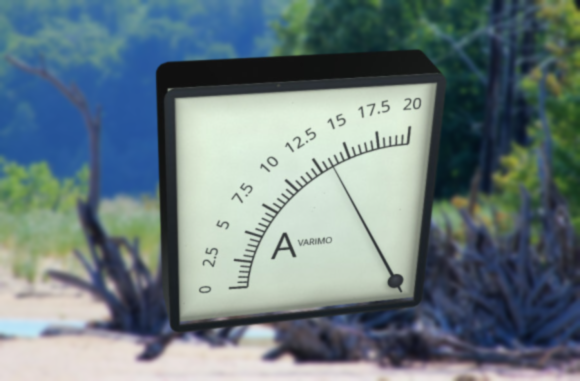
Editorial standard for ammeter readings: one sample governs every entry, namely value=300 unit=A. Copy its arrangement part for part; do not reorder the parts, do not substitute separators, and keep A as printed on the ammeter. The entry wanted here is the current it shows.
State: value=13.5 unit=A
